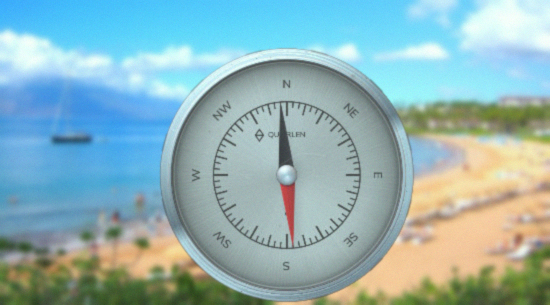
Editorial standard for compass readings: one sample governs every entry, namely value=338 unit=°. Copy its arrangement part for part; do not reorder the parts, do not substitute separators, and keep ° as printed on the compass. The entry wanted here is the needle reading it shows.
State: value=175 unit=°
